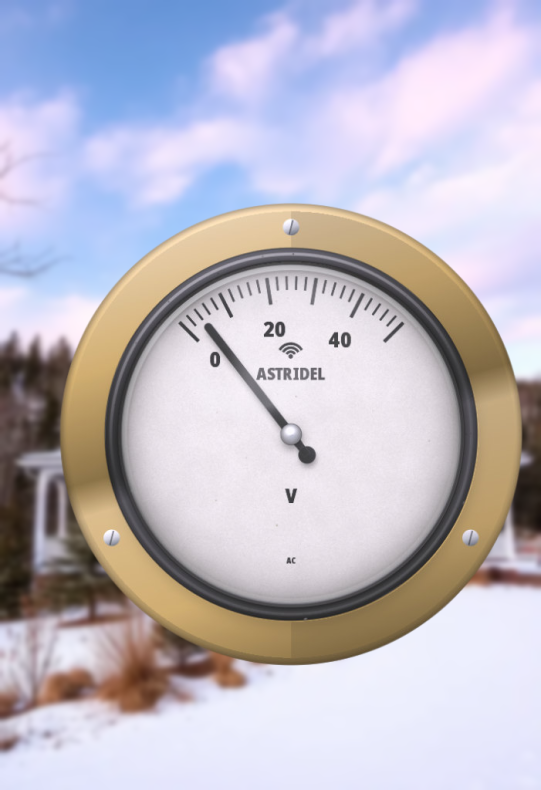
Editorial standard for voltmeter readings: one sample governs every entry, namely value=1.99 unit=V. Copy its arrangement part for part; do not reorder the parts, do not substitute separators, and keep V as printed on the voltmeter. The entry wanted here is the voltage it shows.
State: value=4 unit=V
